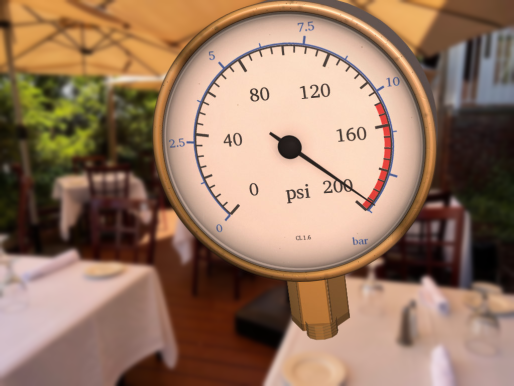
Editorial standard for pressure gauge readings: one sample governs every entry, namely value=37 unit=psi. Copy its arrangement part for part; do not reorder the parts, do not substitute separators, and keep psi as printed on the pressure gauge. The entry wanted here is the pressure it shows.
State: value=195 unit=psi
